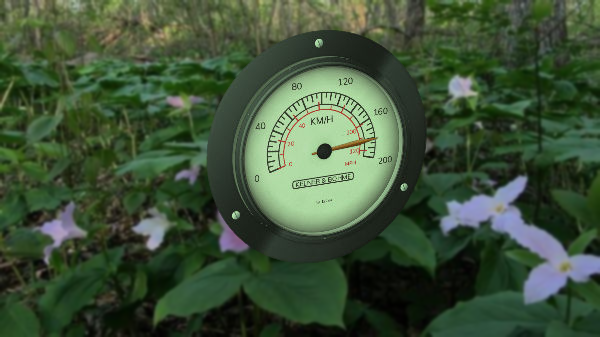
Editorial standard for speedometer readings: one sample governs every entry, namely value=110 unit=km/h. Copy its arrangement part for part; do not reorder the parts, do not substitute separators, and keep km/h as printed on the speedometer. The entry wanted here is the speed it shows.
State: value=180 unit=km/h
